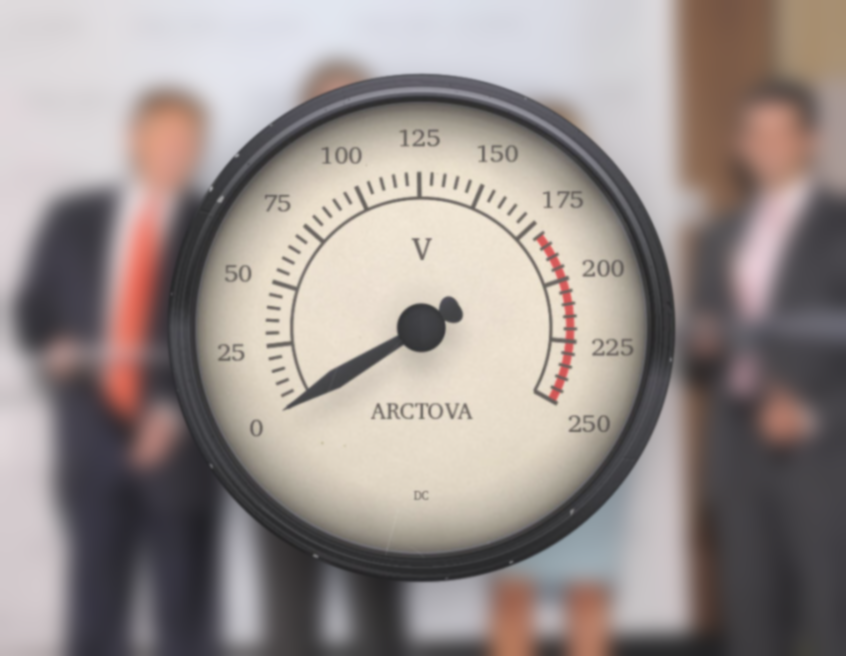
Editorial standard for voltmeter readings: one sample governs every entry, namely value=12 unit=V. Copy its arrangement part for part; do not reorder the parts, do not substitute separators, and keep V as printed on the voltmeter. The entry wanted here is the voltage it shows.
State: value=0 unit=V
